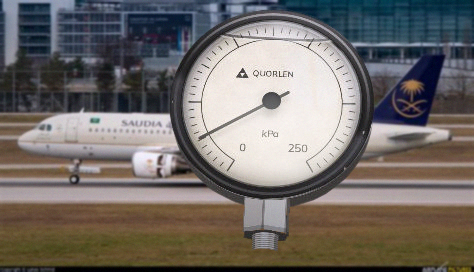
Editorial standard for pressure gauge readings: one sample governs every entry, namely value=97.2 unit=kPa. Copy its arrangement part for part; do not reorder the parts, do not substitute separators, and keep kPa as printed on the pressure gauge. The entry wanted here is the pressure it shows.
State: value=25 unit=kPa
